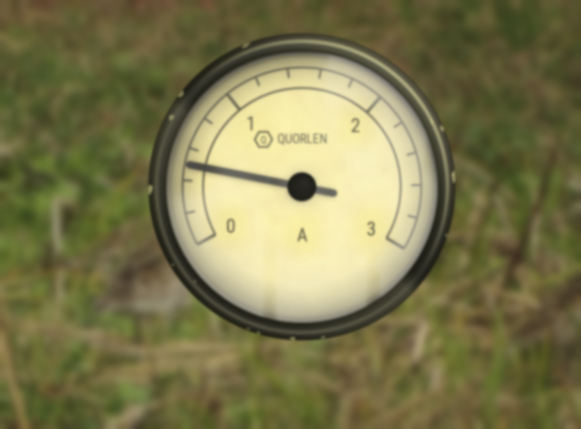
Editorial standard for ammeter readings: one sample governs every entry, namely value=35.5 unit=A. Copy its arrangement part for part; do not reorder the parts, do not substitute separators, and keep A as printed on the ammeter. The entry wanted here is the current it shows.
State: value=0.5 unit=A
